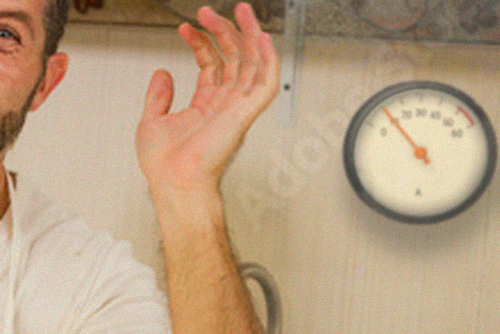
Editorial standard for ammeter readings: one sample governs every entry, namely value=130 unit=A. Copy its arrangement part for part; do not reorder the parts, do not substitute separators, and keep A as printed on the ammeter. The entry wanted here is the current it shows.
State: value=10 unit=A
